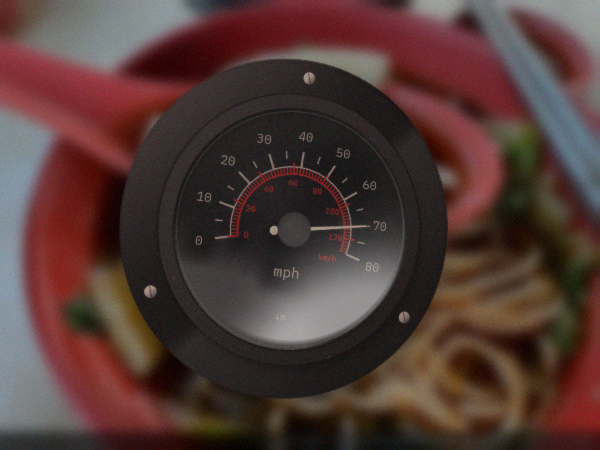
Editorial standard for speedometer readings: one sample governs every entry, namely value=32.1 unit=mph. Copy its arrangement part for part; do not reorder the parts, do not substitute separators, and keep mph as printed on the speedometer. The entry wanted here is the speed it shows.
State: value=70 unit=mph
